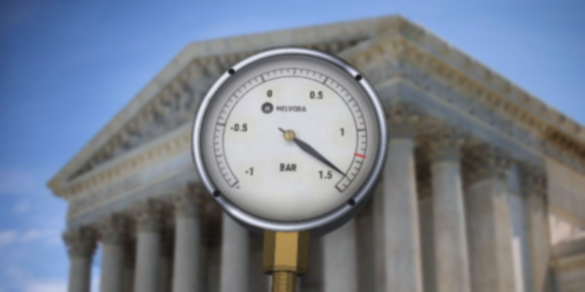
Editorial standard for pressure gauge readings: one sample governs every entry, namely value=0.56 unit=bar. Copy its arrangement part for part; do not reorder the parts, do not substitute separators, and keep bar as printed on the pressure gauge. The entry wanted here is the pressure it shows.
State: value=1.4 unit=bar
